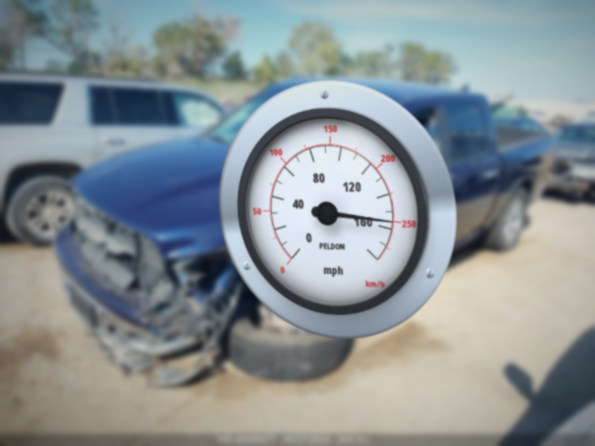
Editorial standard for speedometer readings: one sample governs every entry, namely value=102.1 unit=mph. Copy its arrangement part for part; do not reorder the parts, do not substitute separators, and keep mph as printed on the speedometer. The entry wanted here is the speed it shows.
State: value=155 unit=mph
